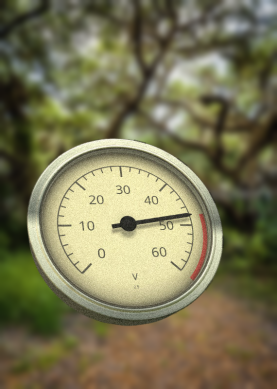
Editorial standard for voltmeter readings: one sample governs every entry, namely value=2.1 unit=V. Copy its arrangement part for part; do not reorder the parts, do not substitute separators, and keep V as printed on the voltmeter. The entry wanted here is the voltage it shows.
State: value=48 unit=V
